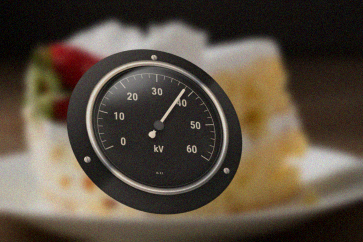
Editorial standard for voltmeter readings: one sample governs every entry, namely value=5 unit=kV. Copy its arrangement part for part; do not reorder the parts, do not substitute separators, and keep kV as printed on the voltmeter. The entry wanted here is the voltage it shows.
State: value=38 unit=kV
